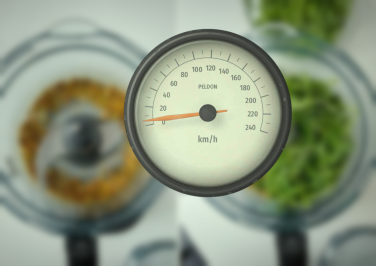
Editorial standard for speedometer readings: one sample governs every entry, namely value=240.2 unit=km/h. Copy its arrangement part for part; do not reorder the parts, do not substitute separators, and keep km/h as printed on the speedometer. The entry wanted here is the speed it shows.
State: value=5 unit=km/h
